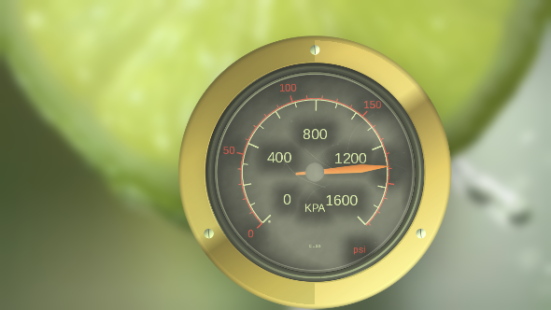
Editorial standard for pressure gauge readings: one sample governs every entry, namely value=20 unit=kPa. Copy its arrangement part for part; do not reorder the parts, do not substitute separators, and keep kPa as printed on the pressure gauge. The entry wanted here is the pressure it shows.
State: value=1300 unit=kPa
